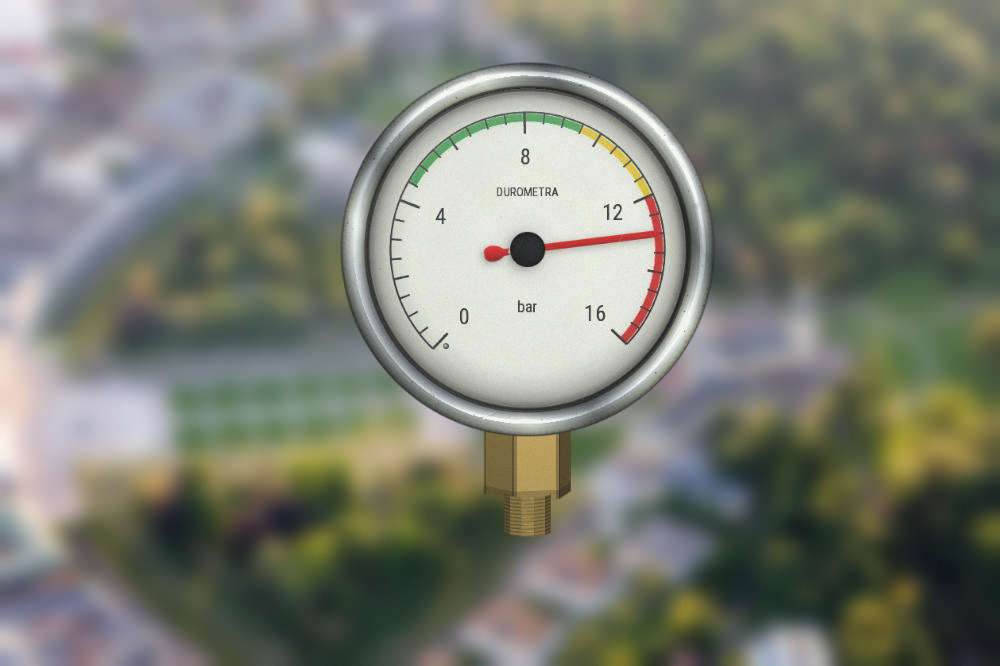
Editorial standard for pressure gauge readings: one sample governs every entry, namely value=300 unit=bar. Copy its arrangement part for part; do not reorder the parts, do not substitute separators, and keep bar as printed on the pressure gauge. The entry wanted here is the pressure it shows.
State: value=13 unit=bar
